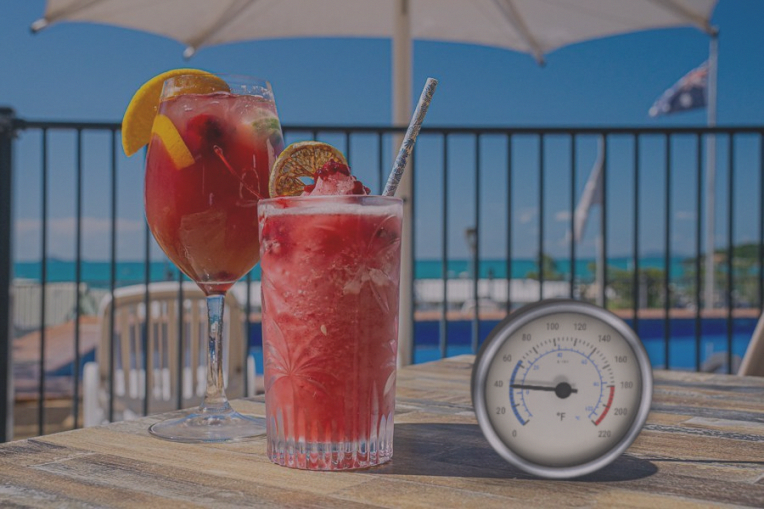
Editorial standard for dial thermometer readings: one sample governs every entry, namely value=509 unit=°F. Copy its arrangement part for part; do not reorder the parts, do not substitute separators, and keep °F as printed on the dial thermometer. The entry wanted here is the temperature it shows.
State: value=40 unit=°F
